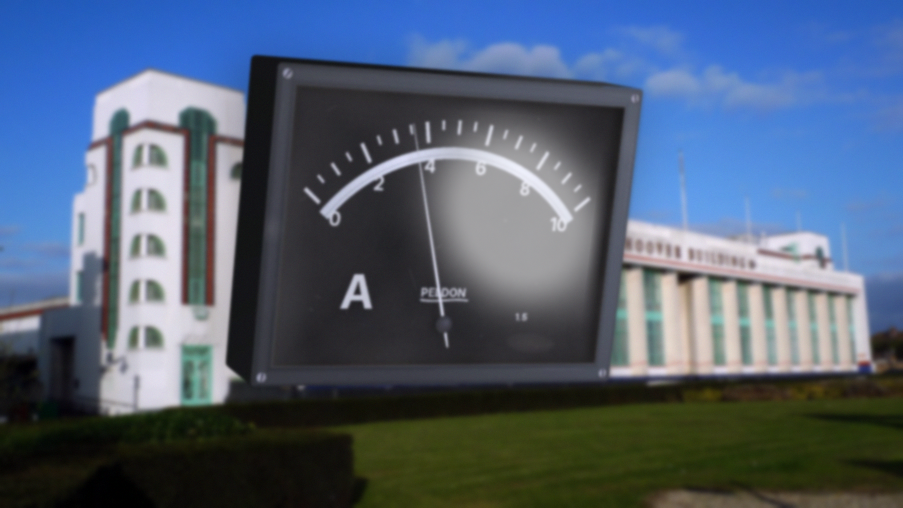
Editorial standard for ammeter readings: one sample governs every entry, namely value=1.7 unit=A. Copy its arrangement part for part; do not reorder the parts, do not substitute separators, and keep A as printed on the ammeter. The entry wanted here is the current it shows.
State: value=3.5 unit=A
